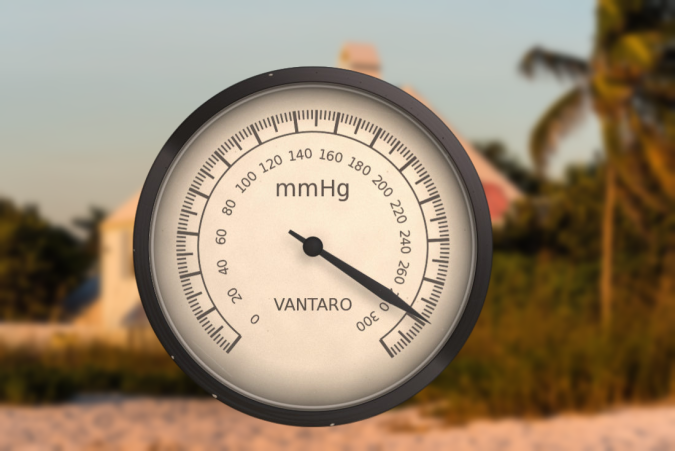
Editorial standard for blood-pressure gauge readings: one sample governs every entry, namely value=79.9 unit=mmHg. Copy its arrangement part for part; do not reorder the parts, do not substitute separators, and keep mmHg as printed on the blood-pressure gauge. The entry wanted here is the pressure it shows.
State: value=278 unit=mmHg
